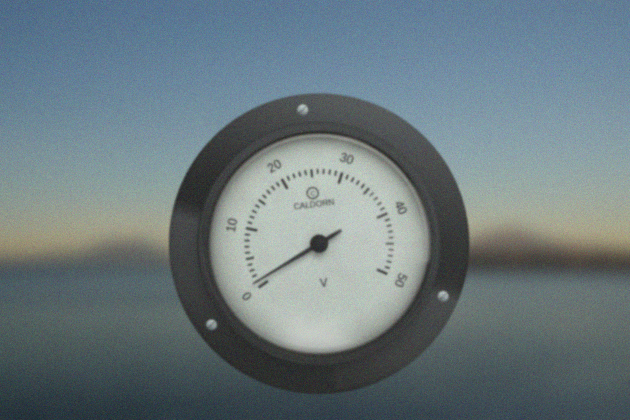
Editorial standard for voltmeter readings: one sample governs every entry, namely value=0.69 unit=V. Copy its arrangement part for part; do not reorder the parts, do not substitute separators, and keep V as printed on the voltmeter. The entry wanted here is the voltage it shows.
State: value=1 unit=V
